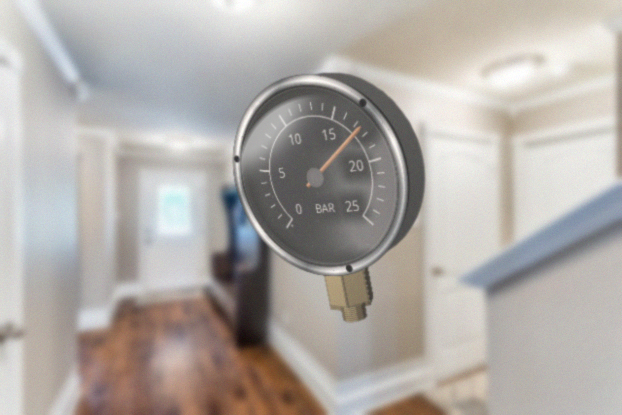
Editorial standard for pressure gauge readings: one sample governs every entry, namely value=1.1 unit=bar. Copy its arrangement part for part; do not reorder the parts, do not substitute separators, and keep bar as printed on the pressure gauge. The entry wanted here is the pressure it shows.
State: value=17.5 unit=bar
